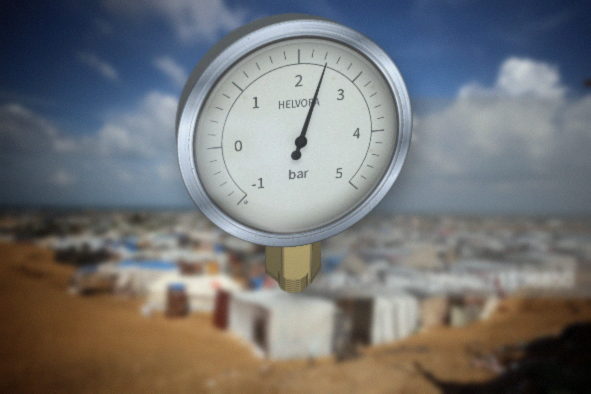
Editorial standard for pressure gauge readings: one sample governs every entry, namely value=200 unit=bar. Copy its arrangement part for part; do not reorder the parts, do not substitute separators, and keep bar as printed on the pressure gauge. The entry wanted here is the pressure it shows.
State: value=2.4 unit=bar
